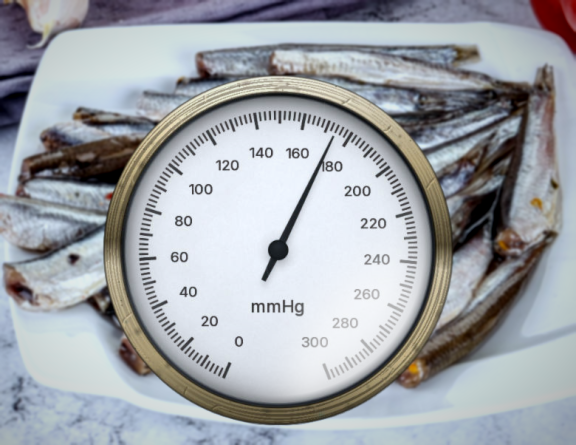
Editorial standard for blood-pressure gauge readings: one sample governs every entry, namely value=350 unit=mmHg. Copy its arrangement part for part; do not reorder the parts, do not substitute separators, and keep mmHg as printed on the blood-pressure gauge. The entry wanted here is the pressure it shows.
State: value=174 unit=mmHg
